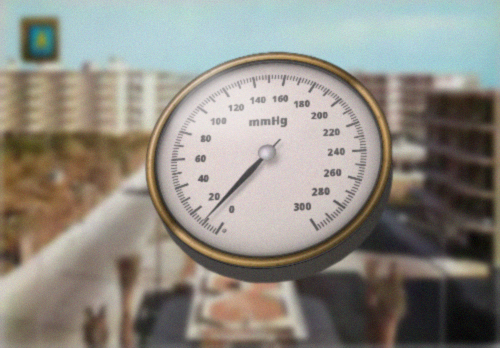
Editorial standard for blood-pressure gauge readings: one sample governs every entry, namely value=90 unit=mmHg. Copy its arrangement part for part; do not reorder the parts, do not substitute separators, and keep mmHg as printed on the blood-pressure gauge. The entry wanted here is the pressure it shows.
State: value=10 unit=mmHg
